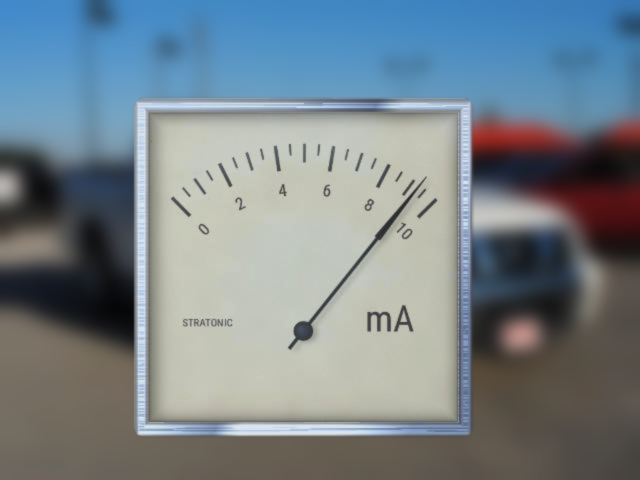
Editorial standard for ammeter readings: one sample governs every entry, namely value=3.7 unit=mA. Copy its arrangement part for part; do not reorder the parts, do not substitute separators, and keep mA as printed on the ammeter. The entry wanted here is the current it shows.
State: value=9.25 unit=mA
